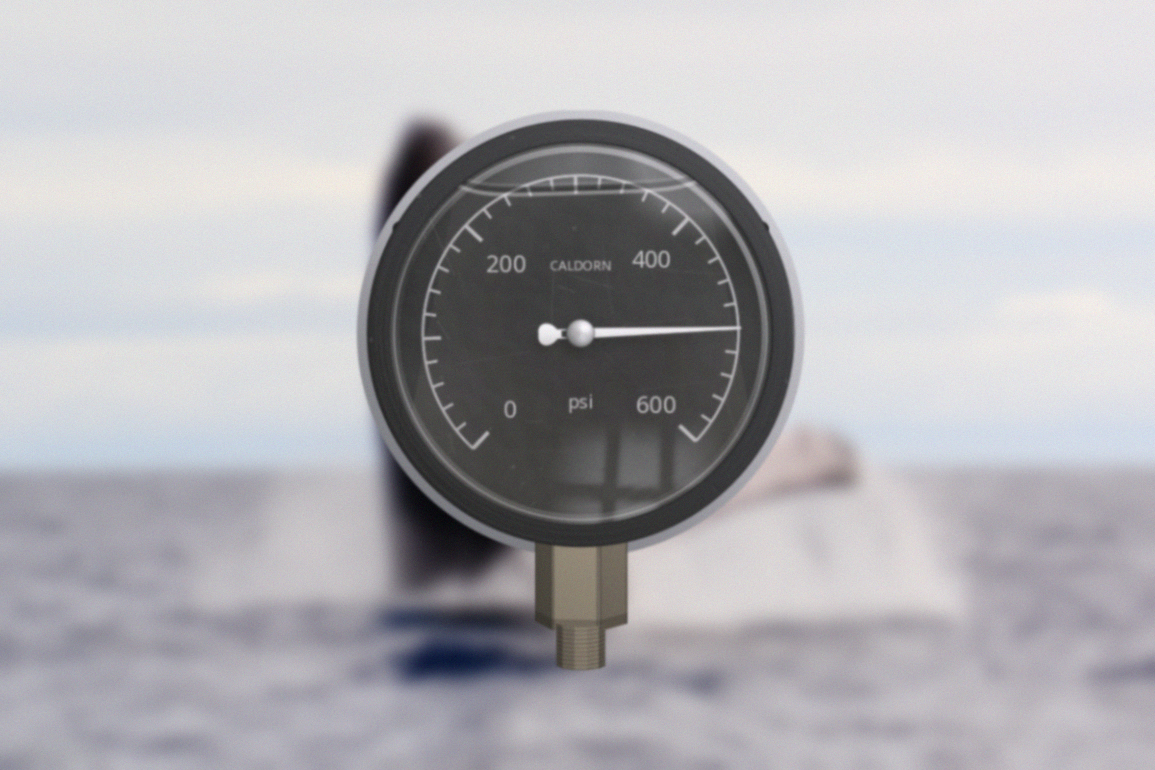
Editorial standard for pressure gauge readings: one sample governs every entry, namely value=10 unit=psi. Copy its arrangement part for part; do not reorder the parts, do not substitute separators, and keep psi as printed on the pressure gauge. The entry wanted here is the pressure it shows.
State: value=500 unit=psi
